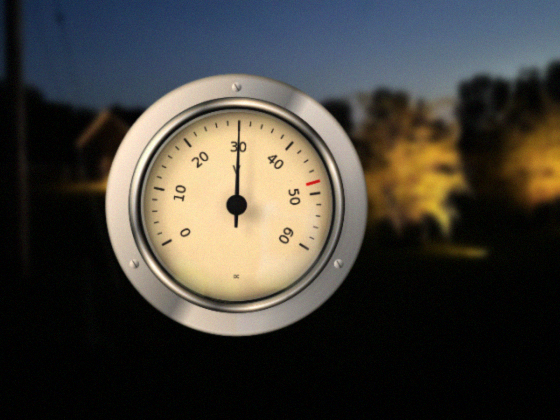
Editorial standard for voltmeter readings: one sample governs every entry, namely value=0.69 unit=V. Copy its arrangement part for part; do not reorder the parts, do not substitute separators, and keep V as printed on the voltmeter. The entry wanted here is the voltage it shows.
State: value=30 unit=V
